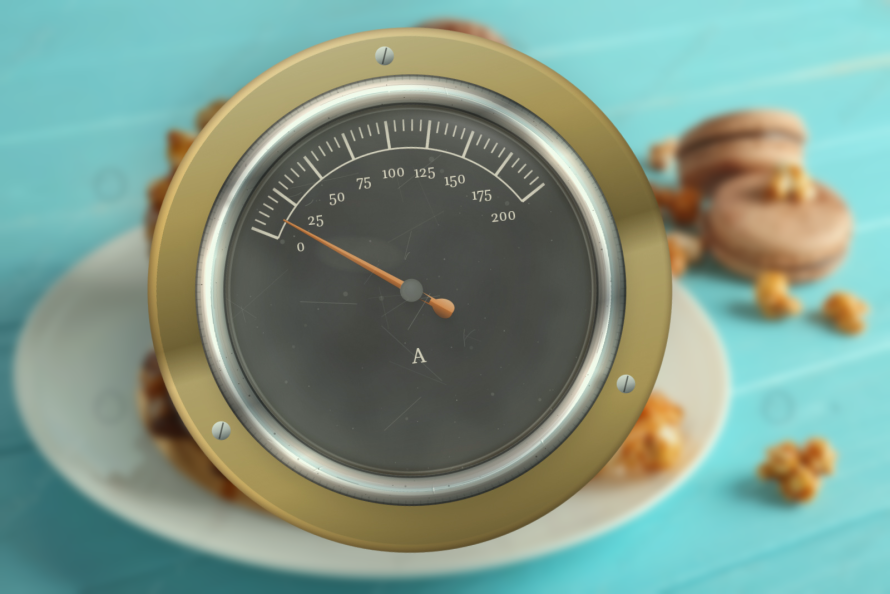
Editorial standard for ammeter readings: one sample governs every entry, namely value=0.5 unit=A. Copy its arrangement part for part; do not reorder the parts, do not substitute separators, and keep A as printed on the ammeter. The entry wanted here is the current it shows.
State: value=12.5 unit=A
